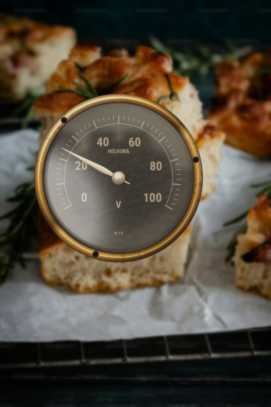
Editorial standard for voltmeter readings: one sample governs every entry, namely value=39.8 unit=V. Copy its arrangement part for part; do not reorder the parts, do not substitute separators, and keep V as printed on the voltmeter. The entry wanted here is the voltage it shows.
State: value=24 unit=V
